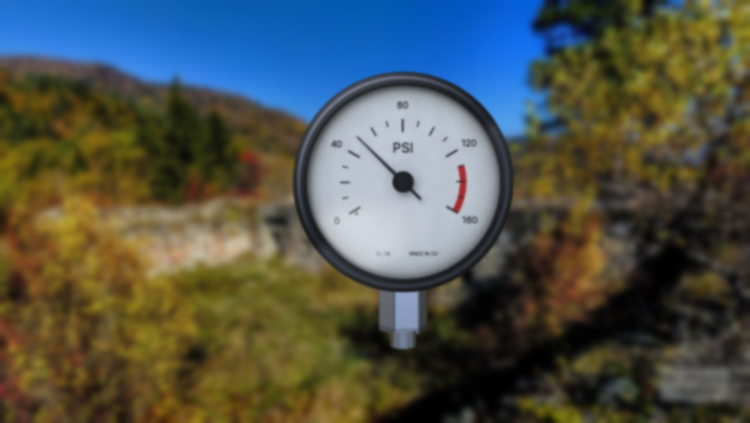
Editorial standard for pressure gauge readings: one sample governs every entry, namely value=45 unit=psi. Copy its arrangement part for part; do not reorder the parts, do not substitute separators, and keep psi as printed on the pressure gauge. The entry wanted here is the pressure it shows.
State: value=50 unit=psi
